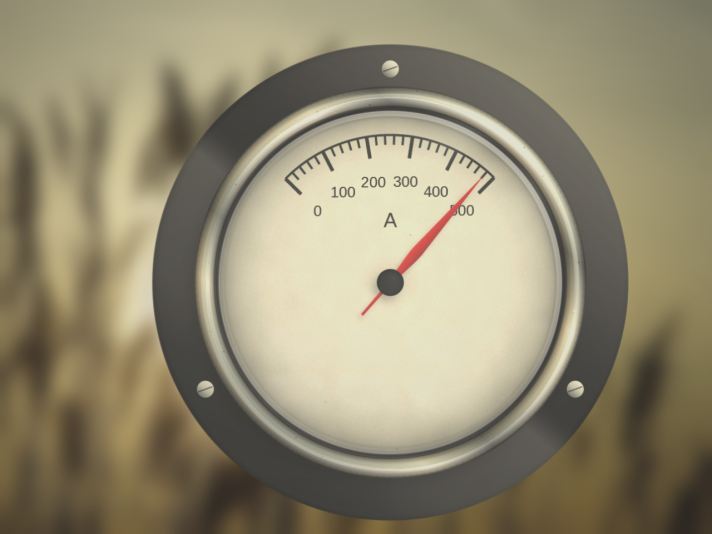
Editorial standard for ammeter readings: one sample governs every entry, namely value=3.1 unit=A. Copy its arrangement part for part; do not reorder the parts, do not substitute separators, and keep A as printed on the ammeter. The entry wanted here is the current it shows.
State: value=480 unit=A
